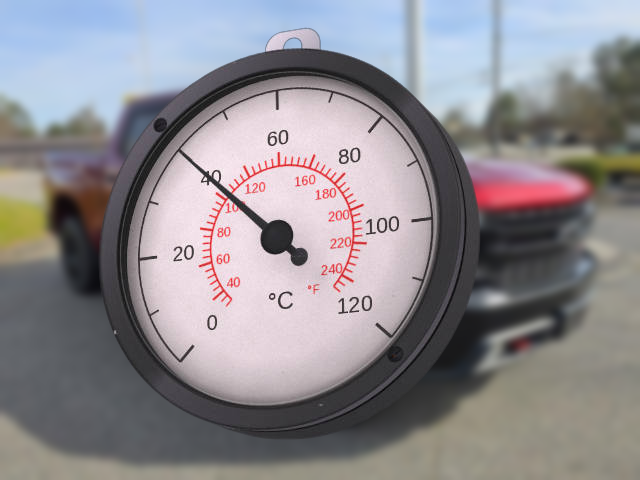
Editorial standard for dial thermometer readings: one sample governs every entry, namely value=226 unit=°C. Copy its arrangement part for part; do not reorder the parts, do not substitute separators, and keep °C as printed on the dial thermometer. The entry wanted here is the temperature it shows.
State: value=40 unit=°C
